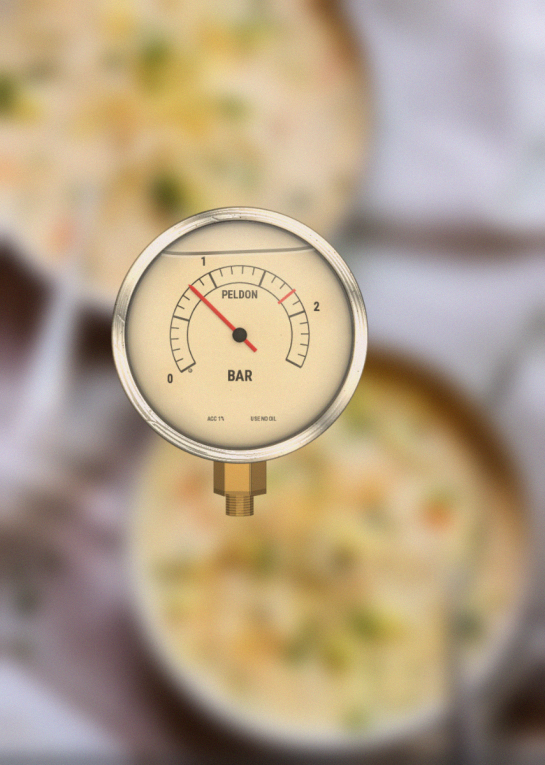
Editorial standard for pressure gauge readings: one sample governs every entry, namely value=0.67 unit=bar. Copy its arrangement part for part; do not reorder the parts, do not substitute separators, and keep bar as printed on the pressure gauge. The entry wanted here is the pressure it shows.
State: value=0.8 unit=bar
